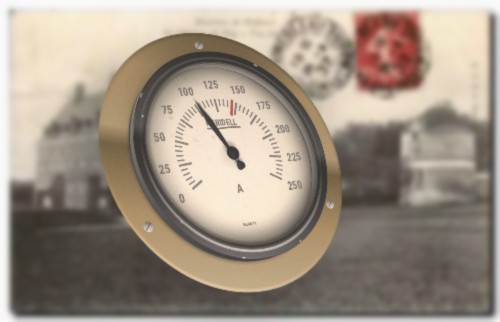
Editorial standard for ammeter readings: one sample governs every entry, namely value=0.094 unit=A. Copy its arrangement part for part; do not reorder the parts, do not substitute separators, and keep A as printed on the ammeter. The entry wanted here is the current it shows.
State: value=100 unit=A
